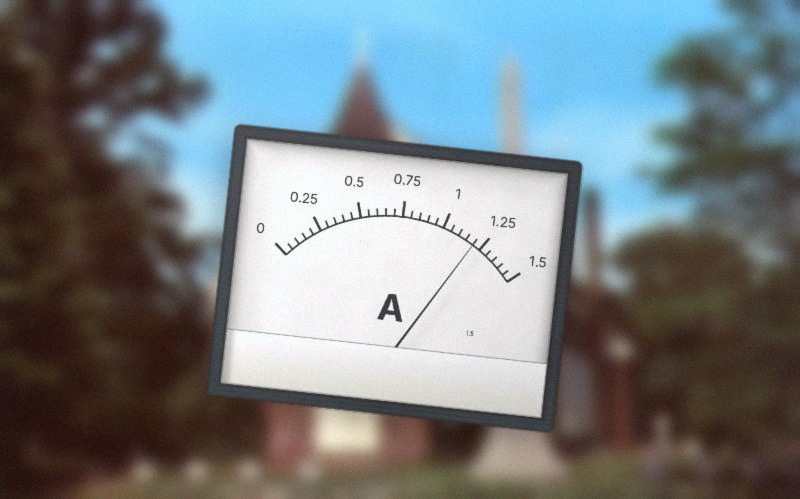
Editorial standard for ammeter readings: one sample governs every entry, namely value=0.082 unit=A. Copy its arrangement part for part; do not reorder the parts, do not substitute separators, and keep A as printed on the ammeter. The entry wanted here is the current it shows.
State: value=1.2 unit=A
